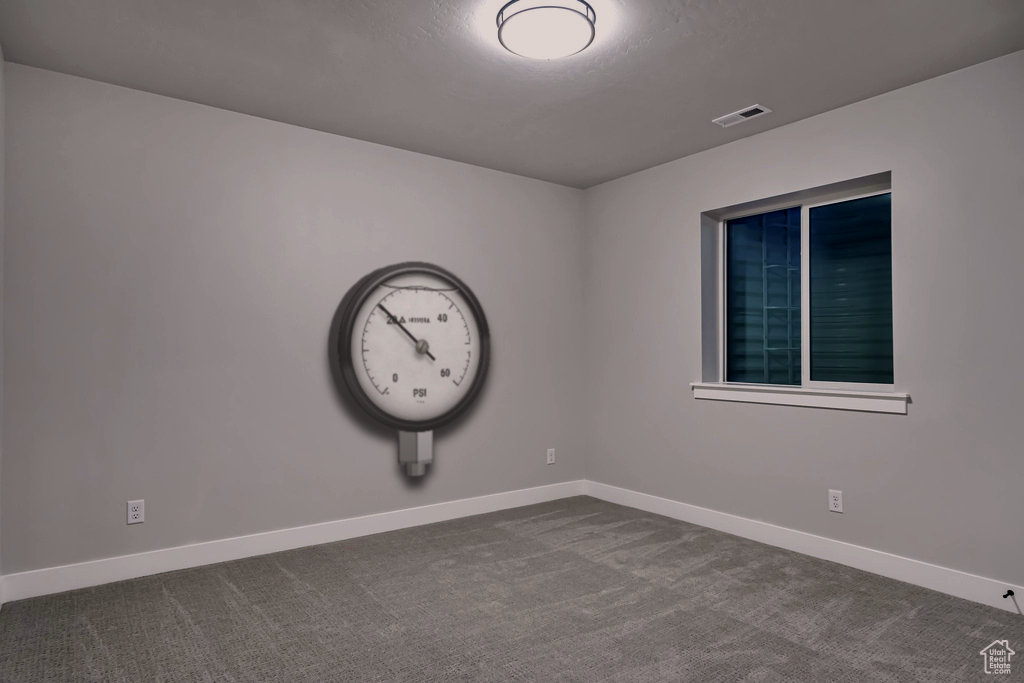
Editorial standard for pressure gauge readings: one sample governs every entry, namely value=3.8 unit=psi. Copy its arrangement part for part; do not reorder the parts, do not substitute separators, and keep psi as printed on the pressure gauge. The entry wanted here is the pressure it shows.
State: value=20 unit=psi
